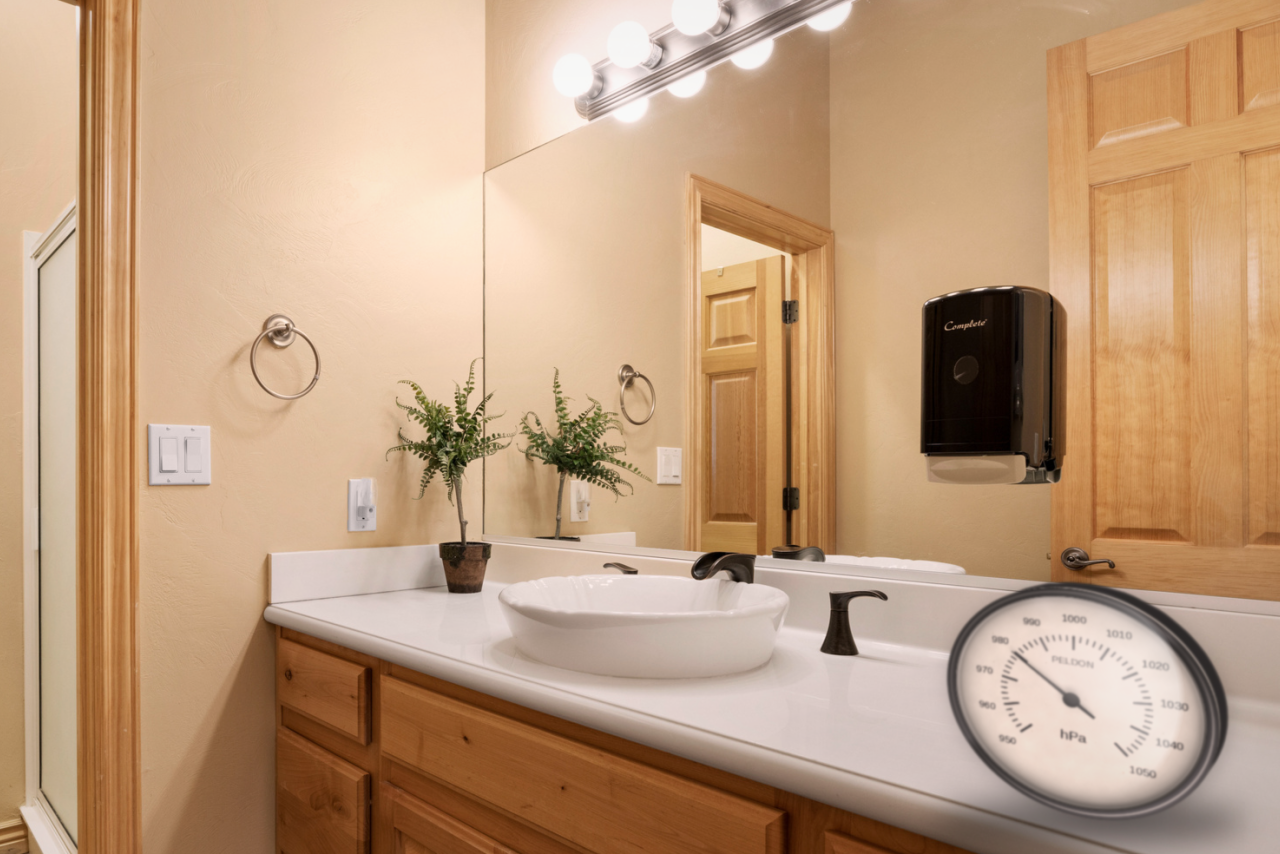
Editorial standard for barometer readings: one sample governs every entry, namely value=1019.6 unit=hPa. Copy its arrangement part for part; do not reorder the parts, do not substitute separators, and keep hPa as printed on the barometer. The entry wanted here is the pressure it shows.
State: value=980 unit=hPa
